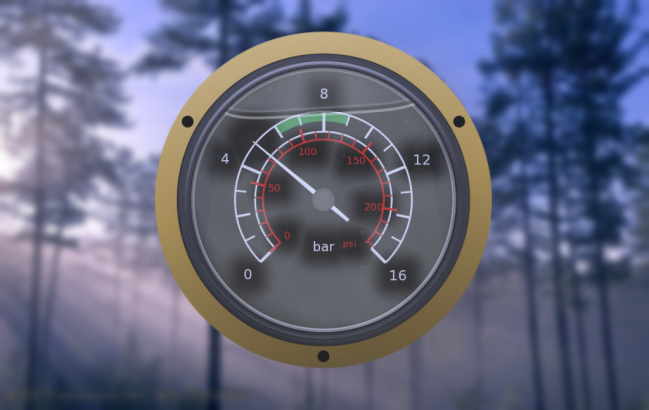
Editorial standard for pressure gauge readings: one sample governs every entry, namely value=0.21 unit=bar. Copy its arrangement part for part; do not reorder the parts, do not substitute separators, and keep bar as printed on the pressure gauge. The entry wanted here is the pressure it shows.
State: value=5 unit=bar
